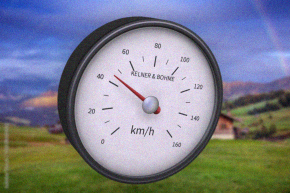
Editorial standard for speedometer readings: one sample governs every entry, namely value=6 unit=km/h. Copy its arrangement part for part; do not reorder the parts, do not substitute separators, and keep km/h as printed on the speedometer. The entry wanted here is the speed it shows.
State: value=45 unit=km/h
